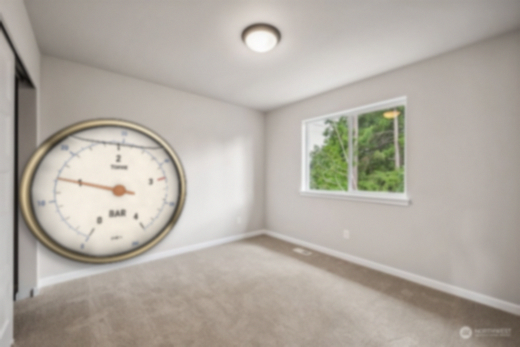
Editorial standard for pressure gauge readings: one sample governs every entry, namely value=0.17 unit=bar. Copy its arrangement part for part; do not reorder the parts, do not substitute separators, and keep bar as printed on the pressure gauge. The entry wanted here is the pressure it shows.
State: value=1 unit=bar
